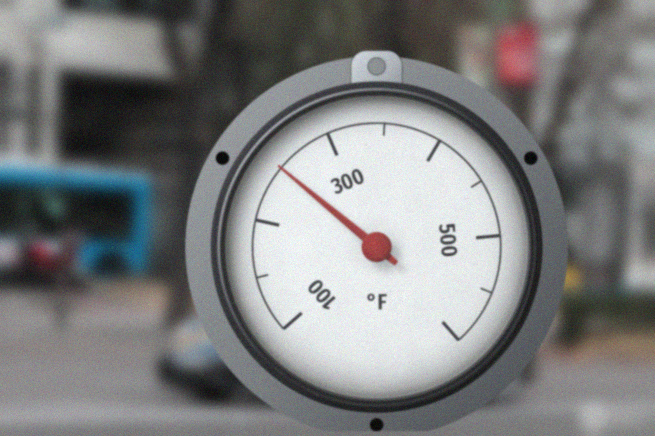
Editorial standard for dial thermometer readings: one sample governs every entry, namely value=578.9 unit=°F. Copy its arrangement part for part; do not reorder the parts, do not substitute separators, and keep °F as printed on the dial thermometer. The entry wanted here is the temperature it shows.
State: value=250 unit=°F
